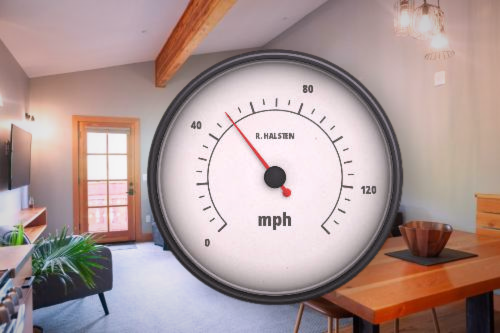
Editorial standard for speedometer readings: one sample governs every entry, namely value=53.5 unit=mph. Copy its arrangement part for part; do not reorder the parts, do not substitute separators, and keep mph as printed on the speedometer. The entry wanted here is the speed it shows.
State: value=50 unit=mph
